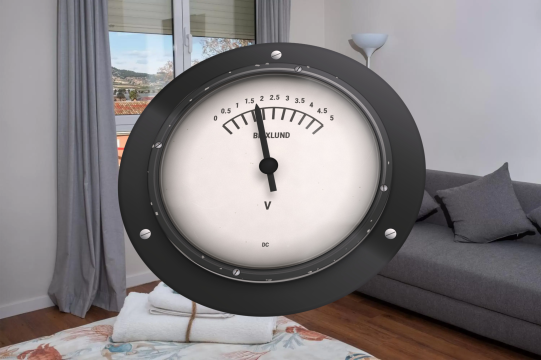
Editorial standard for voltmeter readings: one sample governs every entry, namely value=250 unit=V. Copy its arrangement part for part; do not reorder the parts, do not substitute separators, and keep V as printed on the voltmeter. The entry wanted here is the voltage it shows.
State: value=1.75 unit=V
